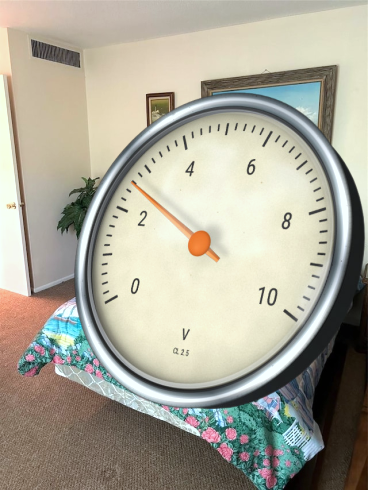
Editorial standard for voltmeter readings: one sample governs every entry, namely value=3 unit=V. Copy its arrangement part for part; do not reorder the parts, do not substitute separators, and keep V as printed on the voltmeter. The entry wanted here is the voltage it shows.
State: value=2.6 unit=V
